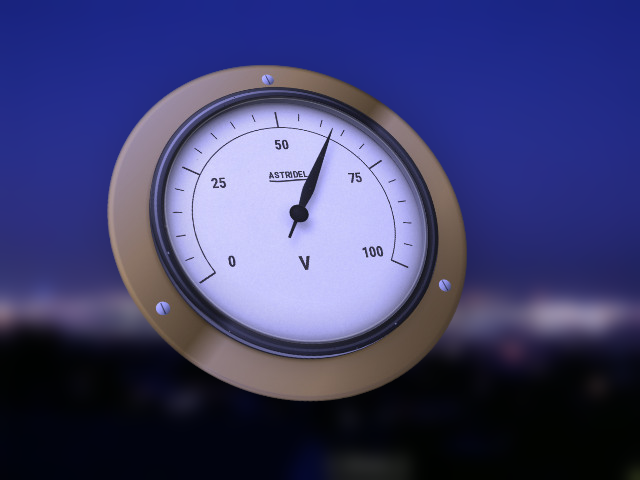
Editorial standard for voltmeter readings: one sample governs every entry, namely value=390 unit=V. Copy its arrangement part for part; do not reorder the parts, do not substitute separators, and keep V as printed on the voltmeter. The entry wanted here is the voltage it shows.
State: value=62.5 unit=V
